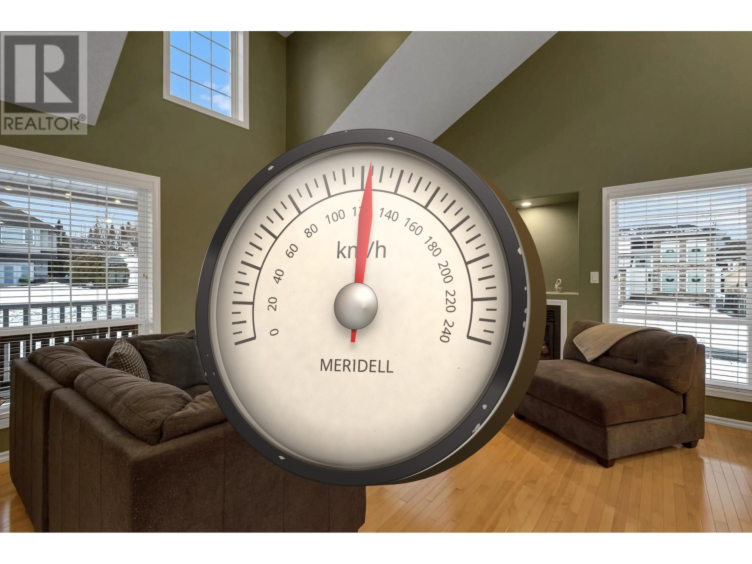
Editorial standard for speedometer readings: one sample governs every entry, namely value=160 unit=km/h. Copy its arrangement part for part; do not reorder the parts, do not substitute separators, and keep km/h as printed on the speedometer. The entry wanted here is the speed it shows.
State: value=125 unit=km/h
